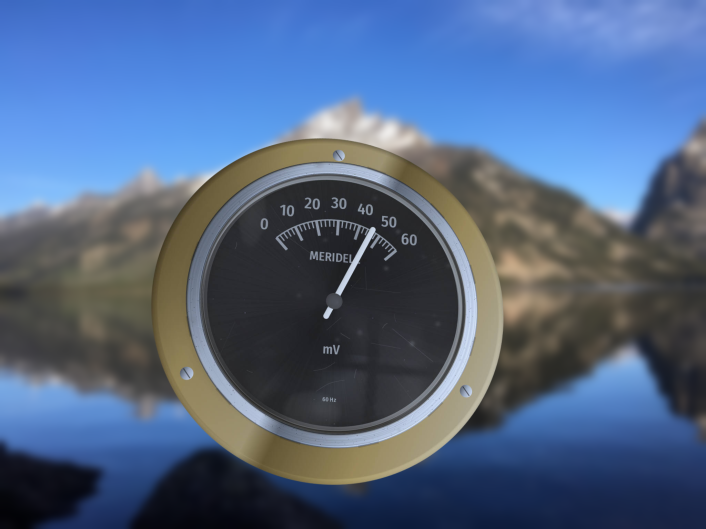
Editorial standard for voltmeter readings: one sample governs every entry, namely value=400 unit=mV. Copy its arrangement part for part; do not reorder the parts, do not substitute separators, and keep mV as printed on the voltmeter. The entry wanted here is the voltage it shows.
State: value=46 unit=mV
